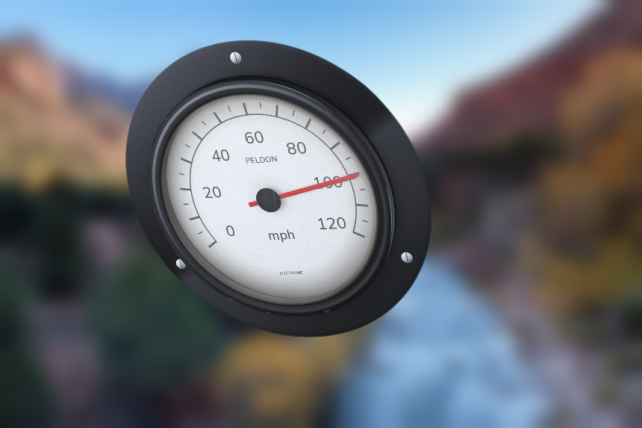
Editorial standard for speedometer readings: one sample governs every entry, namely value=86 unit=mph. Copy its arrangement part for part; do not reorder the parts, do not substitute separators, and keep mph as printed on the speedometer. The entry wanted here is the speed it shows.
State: value=100 unit=mph
